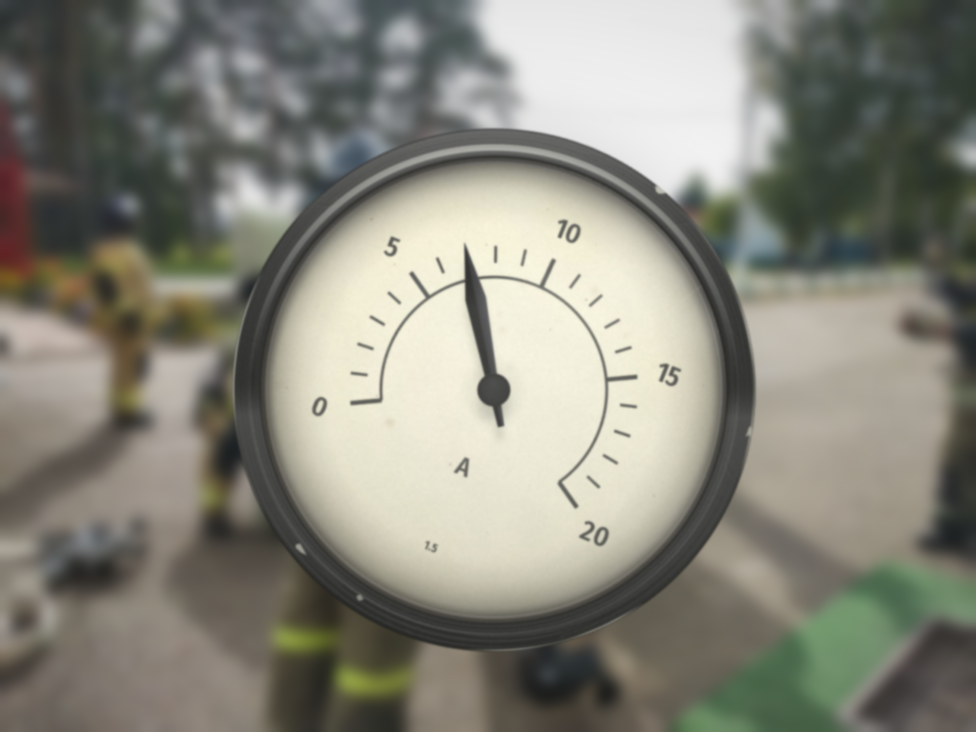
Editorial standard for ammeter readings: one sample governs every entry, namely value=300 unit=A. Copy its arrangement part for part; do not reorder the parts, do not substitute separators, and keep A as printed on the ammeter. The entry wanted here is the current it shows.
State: value=7 unit=A
